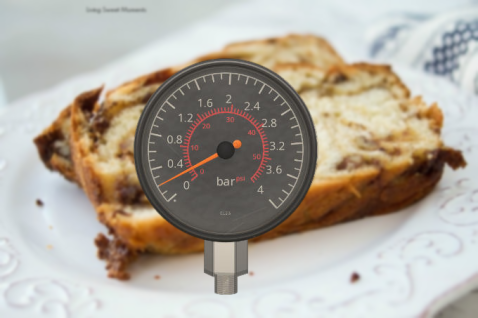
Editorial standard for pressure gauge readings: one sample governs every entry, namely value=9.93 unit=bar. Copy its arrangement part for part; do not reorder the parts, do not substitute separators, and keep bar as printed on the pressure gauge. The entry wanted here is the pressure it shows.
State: value=0.2 unit=bar
